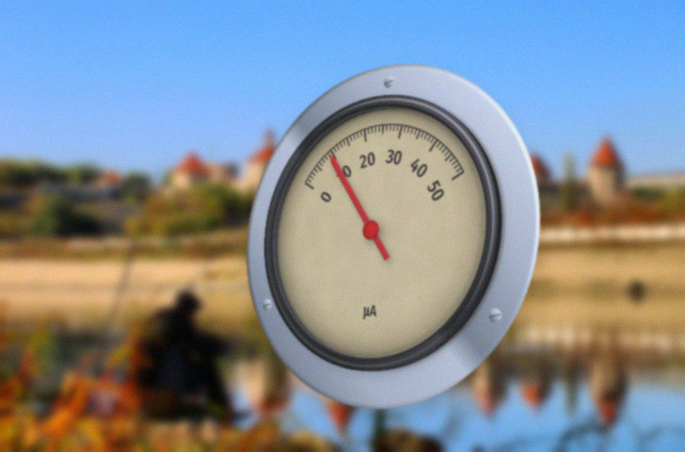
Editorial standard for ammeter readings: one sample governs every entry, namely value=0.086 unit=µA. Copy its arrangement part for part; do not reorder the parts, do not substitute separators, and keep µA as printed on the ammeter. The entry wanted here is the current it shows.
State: value=10 unit=µA
